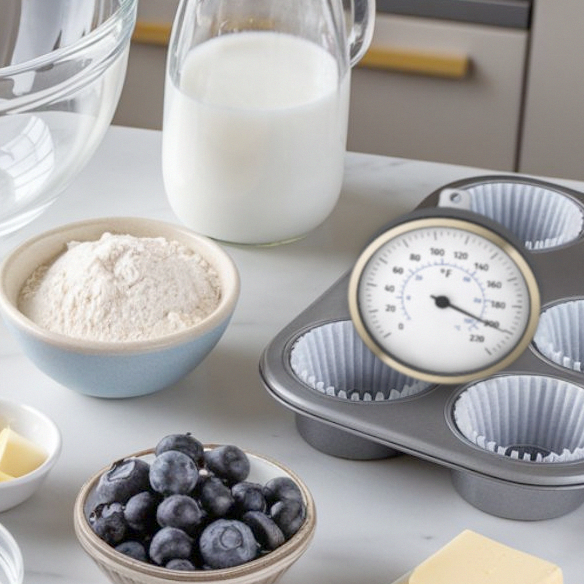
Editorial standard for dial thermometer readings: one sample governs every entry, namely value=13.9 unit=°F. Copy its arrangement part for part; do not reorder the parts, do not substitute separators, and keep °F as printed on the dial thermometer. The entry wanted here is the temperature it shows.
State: value=200 unit=°F
